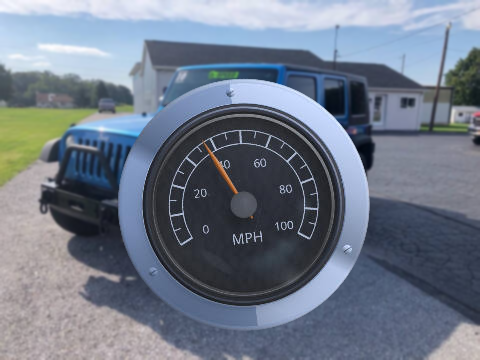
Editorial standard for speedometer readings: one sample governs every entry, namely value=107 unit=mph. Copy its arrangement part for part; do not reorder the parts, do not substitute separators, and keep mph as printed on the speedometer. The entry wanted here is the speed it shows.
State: value=37.5 unit=mph
